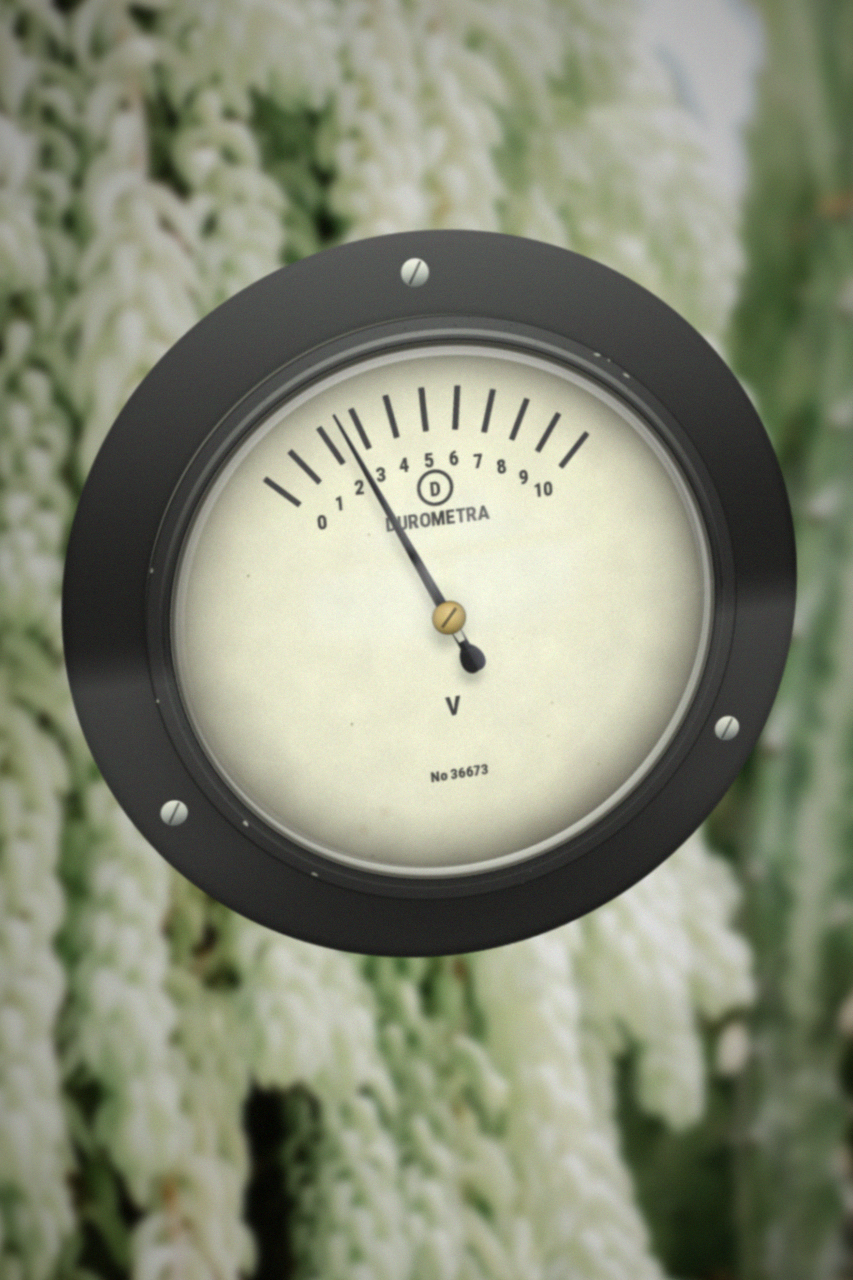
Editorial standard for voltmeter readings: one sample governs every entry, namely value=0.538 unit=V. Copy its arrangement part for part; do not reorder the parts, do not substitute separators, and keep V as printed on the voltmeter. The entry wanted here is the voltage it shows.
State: value=2.5 unit=V
